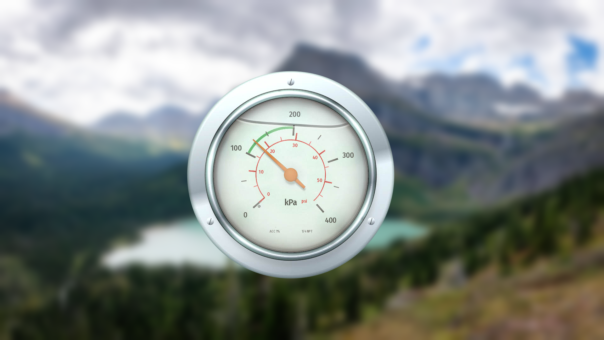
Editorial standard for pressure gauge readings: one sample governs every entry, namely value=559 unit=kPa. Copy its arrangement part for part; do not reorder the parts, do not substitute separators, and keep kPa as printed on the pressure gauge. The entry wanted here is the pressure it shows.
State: value=125 unit=kPa
